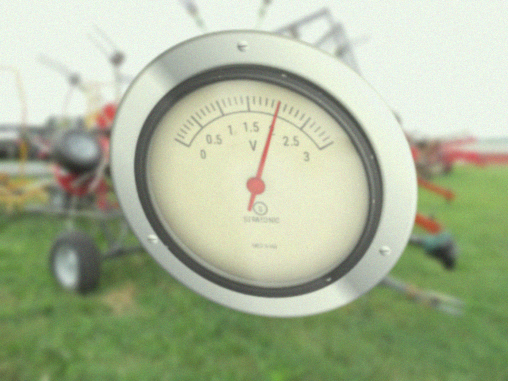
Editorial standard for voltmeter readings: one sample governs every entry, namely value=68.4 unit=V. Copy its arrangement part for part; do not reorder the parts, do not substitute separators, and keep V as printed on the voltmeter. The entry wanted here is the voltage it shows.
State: value=2 unit=V
